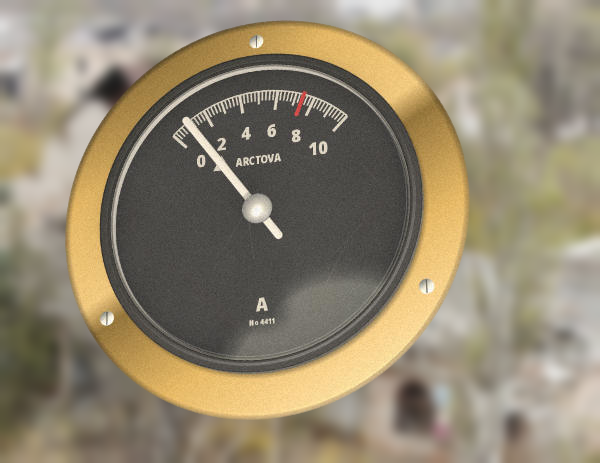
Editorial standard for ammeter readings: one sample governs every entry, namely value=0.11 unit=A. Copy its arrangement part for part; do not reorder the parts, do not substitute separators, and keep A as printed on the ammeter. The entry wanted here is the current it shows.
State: value=1 unit=A
